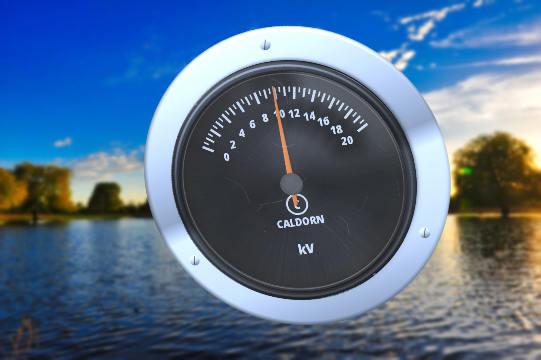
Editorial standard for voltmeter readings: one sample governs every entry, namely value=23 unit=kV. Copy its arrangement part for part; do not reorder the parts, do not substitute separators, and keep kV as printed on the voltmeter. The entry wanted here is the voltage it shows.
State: value=10 unit=kV
